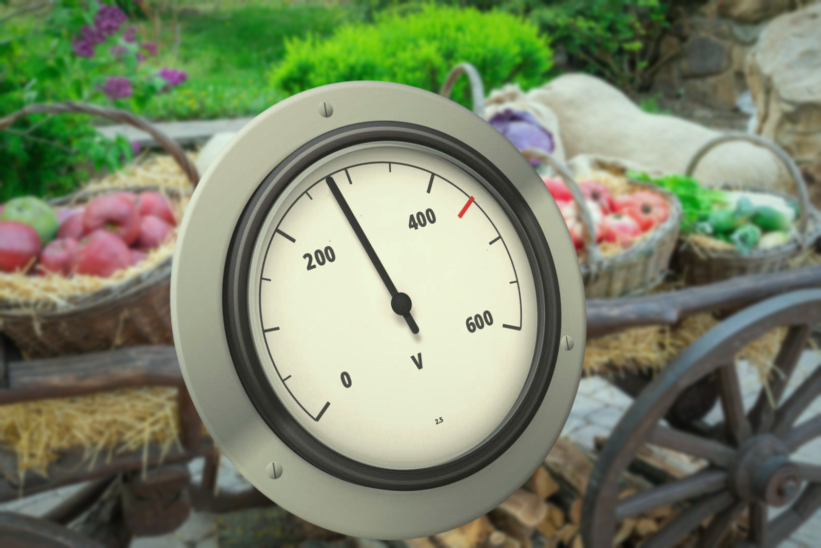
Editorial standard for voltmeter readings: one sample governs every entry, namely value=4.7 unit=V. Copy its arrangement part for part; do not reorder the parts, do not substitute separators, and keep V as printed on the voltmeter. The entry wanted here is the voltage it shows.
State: value=275 unit=V
